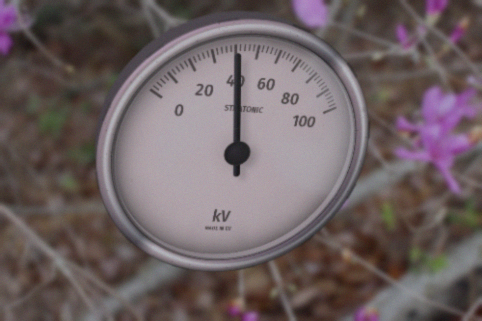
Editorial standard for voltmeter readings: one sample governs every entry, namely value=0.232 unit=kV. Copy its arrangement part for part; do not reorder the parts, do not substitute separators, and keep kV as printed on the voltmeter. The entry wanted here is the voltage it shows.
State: value=40 unit=kV
